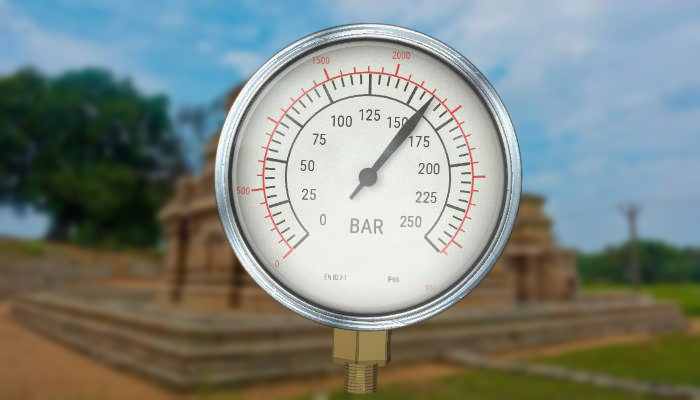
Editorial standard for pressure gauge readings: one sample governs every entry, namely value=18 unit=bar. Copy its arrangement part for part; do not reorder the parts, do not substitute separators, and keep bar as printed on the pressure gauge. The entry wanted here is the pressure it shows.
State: value=160 unit=bar
